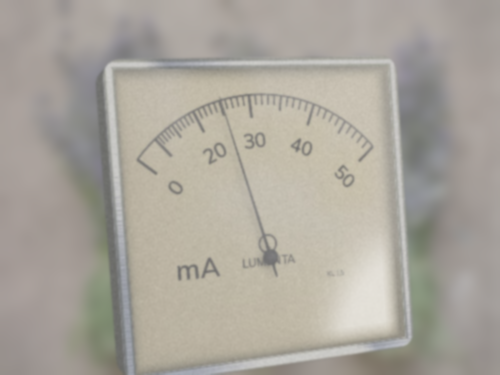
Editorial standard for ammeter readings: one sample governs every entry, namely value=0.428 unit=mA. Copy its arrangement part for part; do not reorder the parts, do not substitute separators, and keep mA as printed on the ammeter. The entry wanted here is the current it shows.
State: value=25 unit=mA
